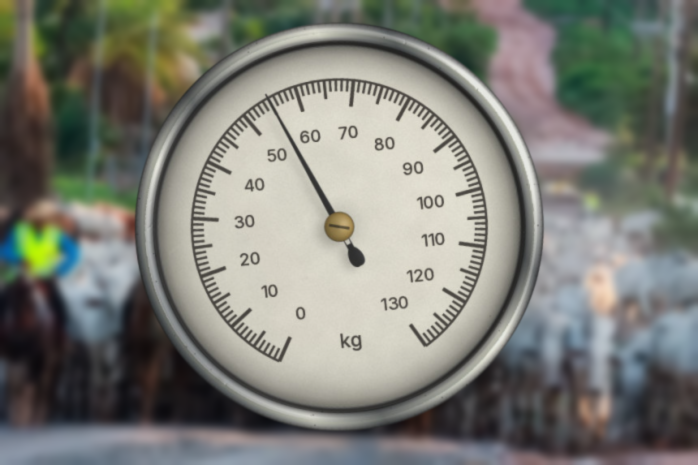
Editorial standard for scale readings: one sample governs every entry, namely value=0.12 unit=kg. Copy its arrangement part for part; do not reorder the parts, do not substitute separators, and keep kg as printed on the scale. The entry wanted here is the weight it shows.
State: value=55 unit=kg
